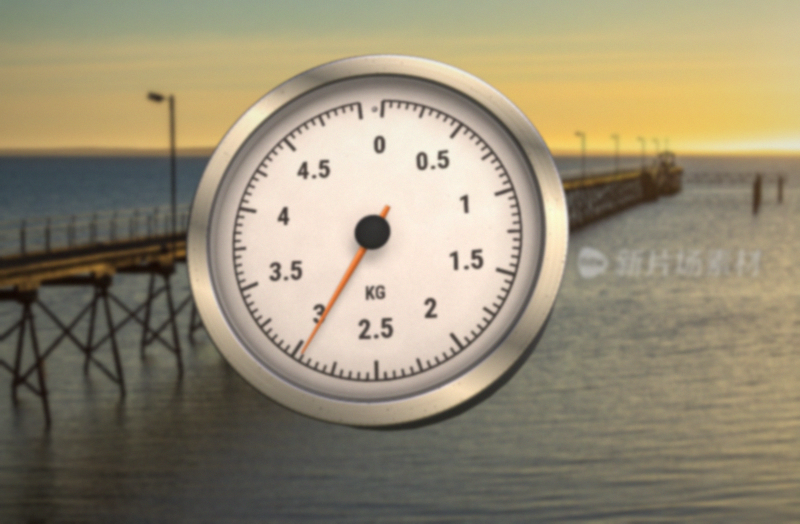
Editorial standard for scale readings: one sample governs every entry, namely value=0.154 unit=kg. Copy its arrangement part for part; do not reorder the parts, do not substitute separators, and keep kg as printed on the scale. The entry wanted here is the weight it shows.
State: value=2.95 unit=kg
